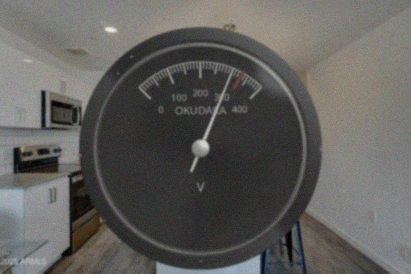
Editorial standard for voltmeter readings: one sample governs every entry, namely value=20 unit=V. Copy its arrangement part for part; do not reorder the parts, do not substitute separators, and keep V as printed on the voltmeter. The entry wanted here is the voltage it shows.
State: value=300 unit=V
